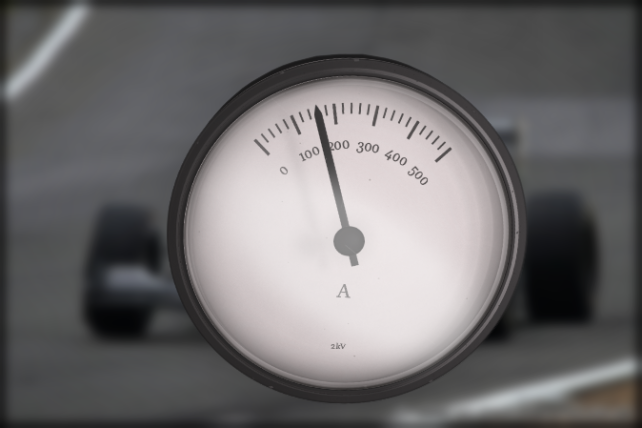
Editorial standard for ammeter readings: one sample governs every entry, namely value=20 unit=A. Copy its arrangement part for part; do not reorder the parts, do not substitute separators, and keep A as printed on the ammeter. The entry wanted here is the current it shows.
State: value=160 unit=A
